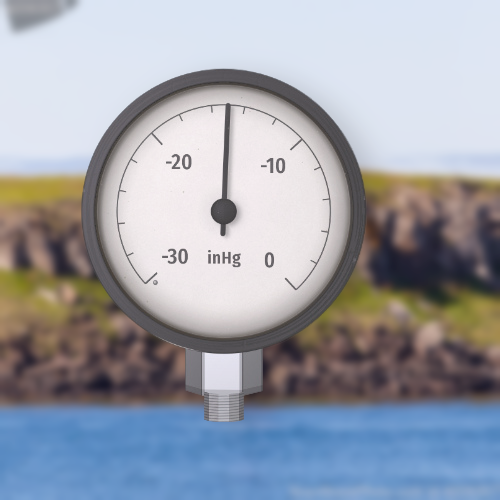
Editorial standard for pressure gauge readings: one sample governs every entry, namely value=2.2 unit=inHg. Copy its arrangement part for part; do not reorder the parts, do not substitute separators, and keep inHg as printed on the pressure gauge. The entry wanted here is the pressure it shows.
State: value=-15 unit=inHg
